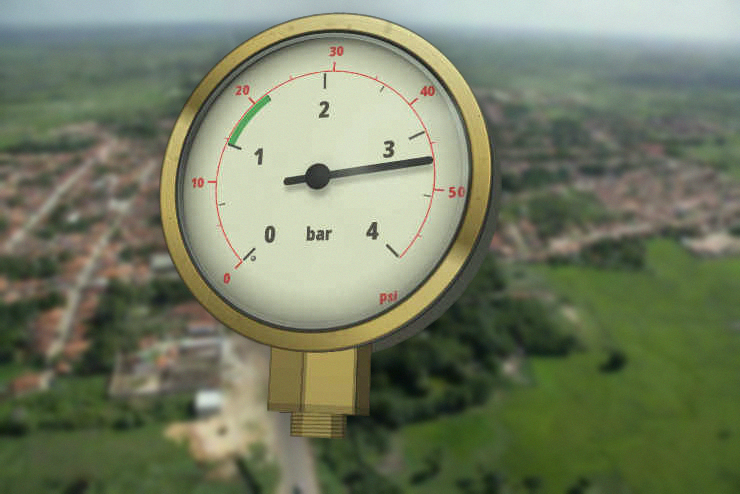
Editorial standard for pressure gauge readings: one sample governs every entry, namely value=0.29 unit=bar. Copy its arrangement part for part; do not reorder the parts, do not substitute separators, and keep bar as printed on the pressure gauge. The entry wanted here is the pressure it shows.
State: value=3.25 unit=bar
